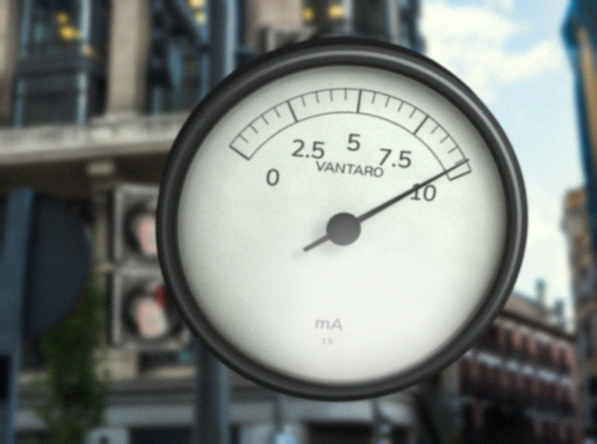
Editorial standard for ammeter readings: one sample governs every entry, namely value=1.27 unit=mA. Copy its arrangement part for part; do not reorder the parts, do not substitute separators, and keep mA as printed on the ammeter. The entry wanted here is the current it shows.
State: value=9.5 unit=mA
